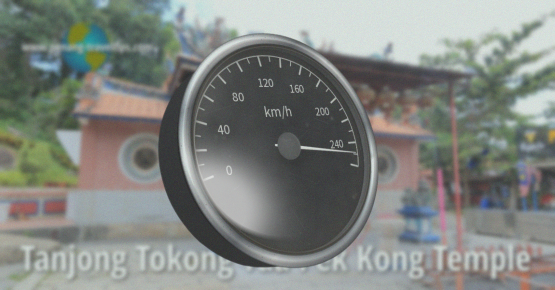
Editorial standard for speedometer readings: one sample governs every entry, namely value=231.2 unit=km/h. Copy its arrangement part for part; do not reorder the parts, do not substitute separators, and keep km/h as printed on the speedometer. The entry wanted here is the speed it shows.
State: value=250 unit=km/h
